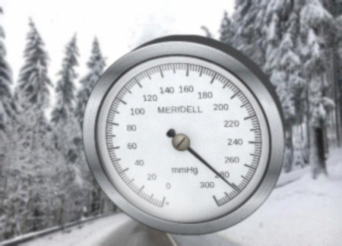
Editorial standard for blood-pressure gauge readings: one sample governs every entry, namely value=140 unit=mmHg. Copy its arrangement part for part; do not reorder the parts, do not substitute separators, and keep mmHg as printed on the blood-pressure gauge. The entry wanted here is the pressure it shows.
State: value=280 unit=mmHg
